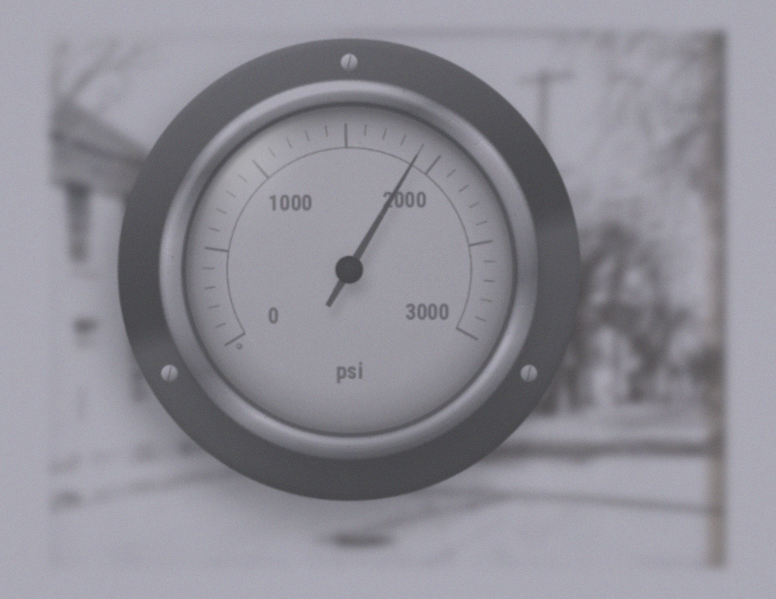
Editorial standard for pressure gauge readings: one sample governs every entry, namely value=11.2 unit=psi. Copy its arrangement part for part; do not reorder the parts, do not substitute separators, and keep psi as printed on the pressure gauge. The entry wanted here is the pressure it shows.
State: value=1900 unit=psi
